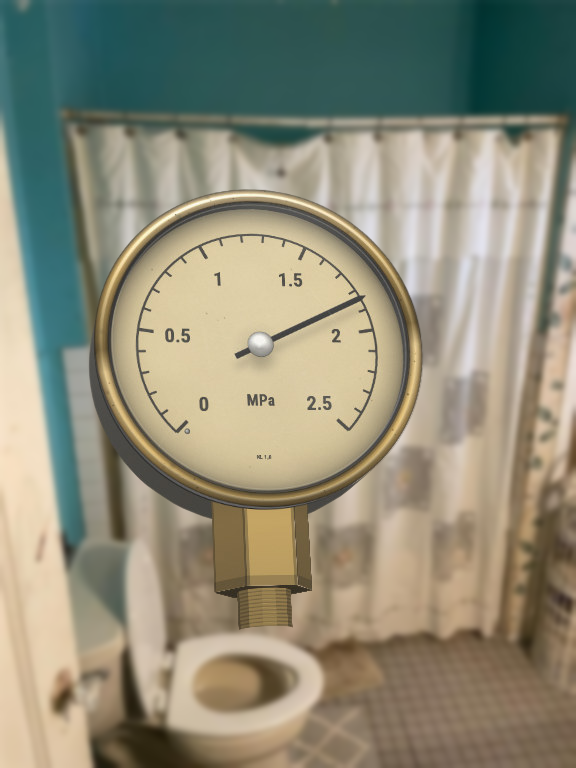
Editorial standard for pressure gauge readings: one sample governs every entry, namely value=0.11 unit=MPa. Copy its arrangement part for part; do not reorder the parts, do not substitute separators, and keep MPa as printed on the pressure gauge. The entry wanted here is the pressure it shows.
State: value=1.85 unit=MPa
